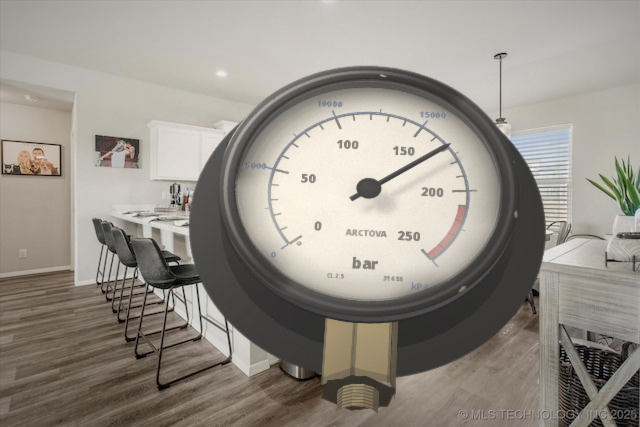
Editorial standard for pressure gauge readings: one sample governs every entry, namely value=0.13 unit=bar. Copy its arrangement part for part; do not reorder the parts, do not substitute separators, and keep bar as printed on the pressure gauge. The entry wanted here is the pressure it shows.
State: value=170 unit=bar
